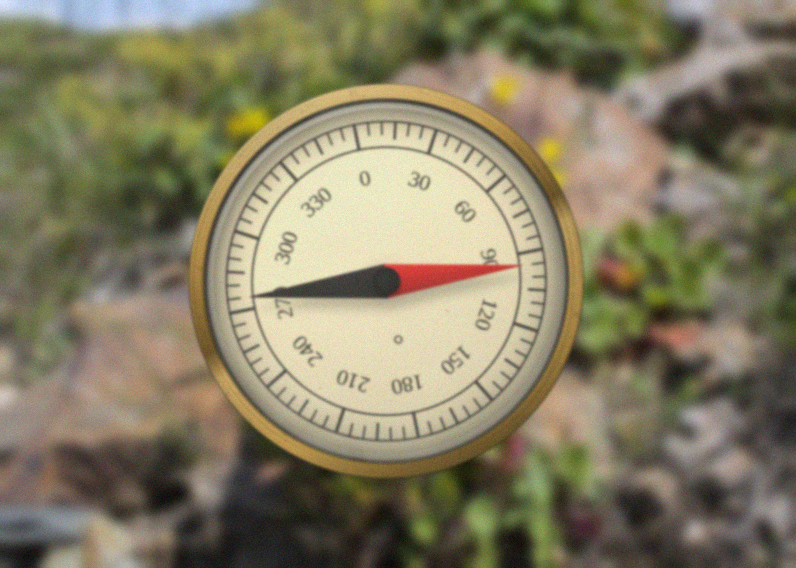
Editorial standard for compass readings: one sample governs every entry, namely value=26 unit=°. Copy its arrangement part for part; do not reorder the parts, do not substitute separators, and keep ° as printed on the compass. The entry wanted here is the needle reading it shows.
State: value=95 unit=°
